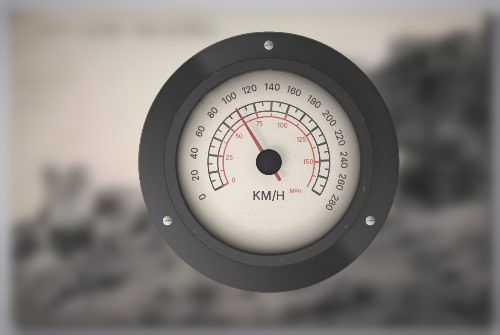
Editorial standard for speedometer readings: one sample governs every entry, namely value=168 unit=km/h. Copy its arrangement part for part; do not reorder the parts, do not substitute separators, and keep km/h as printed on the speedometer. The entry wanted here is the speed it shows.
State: value=100 unit=km/h
